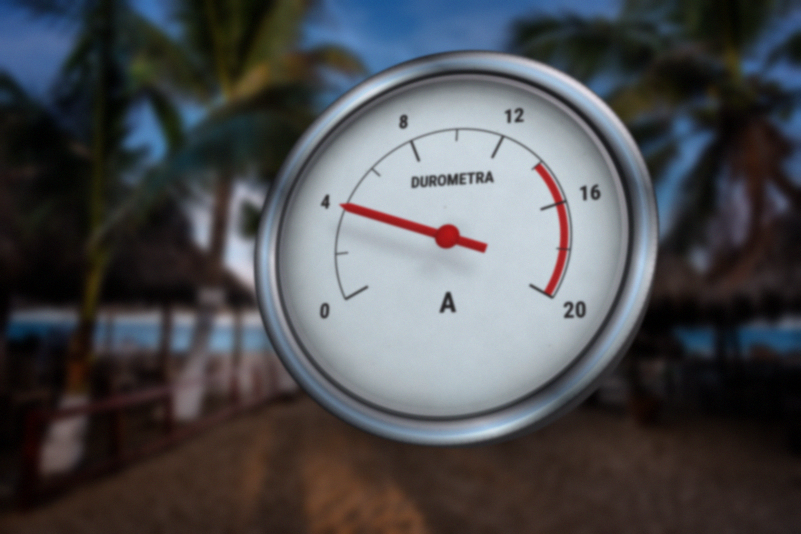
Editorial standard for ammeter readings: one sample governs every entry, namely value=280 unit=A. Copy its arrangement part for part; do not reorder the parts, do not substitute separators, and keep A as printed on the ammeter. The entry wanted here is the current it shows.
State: value=4 unit=A
